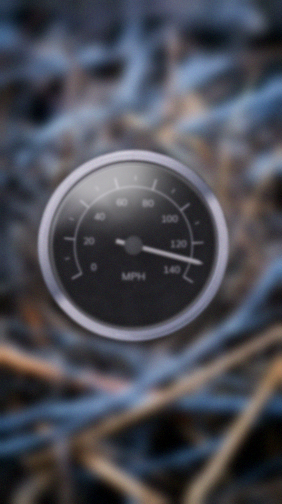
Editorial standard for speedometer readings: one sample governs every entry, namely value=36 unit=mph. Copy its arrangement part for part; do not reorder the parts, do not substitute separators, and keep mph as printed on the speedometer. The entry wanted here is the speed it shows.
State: value=130 unit=mph
